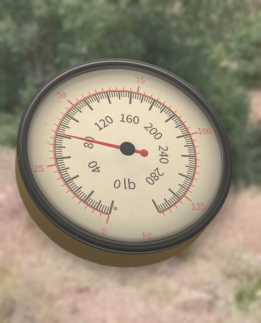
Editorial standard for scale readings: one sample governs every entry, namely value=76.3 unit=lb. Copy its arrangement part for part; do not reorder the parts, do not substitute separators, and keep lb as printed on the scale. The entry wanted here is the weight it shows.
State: value=80 unit=lb
